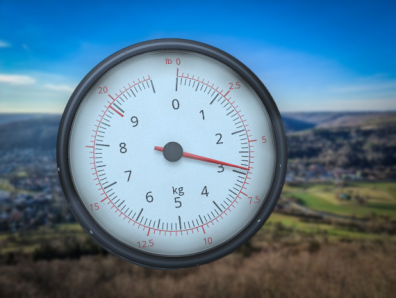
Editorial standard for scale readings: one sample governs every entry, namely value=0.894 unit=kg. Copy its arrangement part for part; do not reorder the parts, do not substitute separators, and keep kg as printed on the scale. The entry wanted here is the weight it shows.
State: value=2.9 unit=kg
